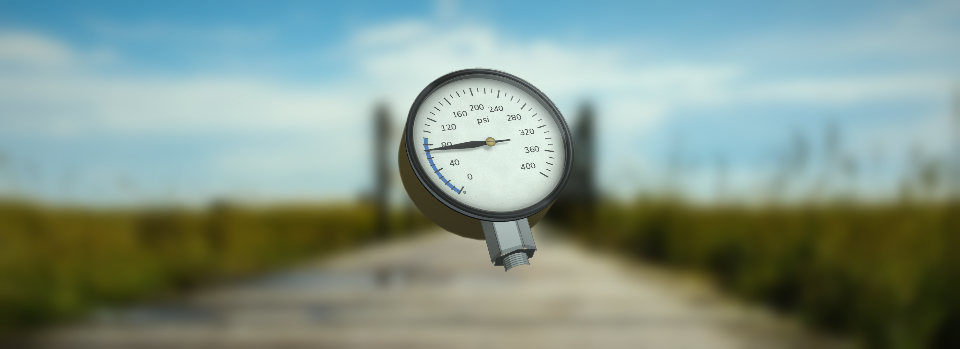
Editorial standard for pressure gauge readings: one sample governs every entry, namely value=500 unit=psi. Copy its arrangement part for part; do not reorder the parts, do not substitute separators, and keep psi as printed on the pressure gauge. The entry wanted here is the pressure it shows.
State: value=70 unit=psi
